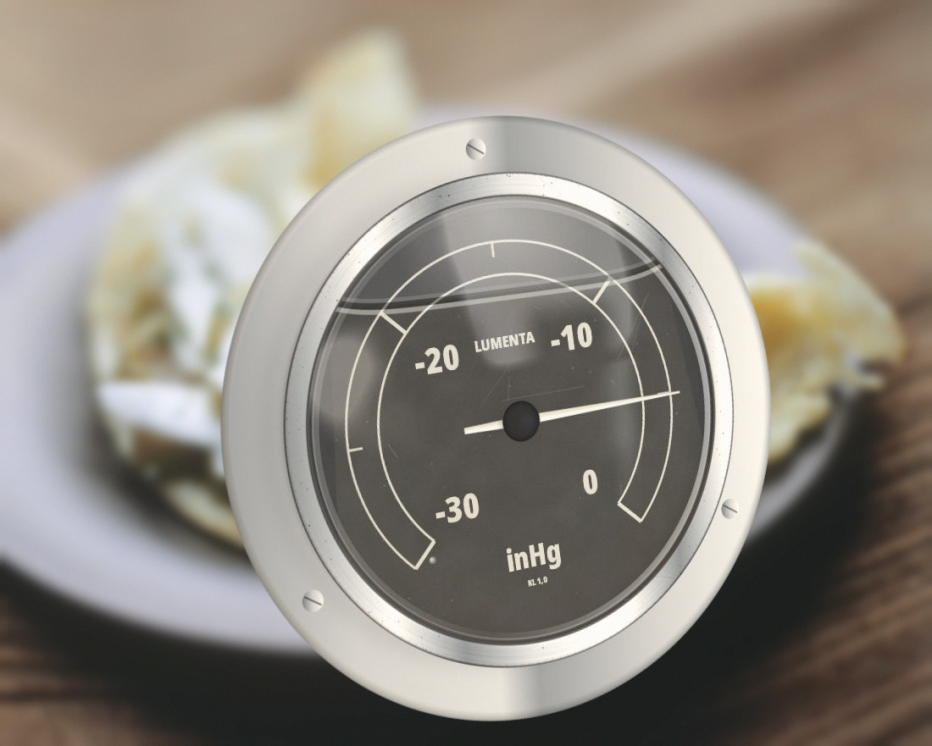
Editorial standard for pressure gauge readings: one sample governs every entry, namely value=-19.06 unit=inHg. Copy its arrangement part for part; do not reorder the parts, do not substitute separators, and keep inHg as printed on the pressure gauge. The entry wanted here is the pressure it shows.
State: value=-5 unit=inHg
